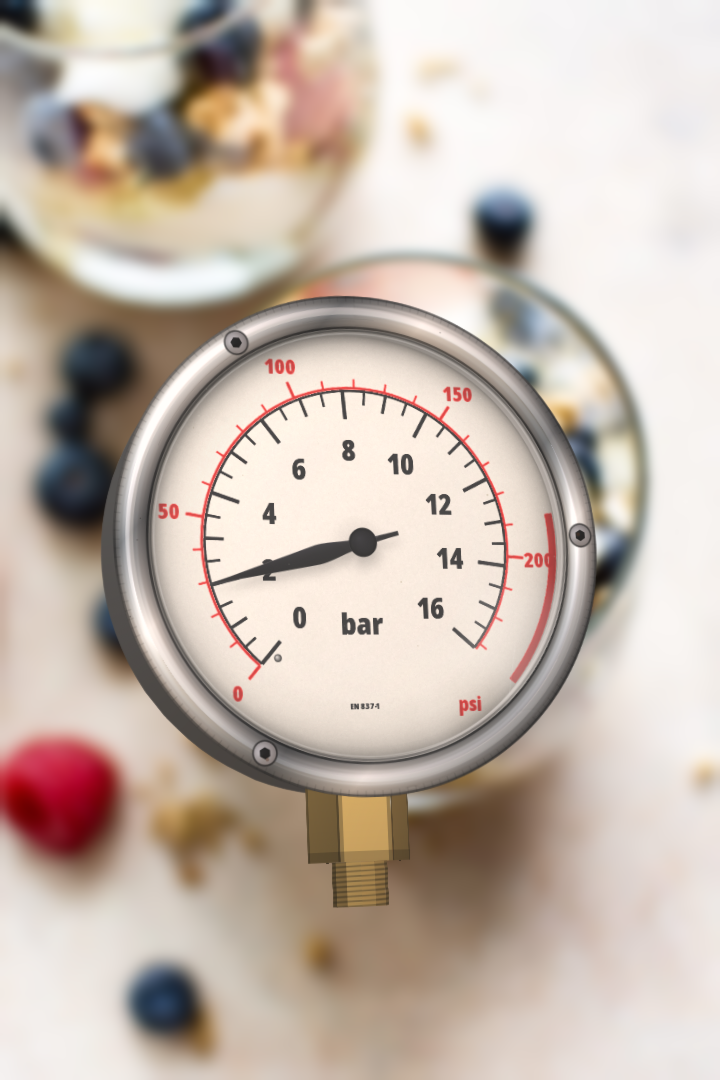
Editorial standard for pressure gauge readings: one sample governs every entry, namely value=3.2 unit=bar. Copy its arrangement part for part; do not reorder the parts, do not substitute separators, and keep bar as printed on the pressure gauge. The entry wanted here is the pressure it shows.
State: value=2 unit=bar
